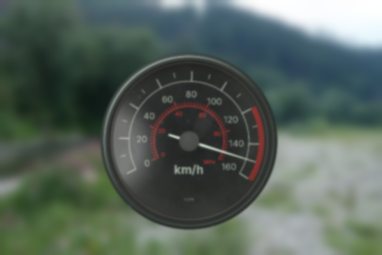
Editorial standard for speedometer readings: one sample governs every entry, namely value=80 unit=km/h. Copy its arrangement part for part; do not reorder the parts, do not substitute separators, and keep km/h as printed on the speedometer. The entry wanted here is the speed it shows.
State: value=150 unit=km/h
